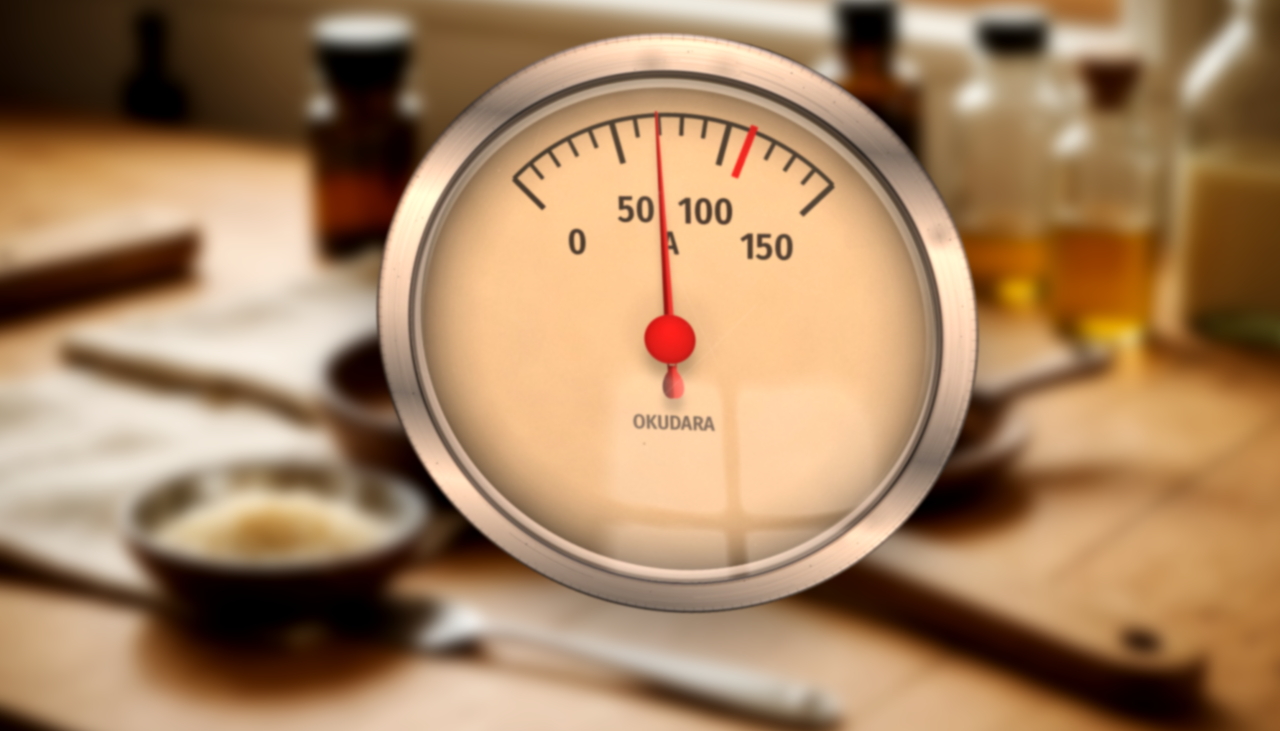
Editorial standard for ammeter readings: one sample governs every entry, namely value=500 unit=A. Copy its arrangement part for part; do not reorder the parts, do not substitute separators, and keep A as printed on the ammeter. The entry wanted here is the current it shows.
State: value=70 unit=A
